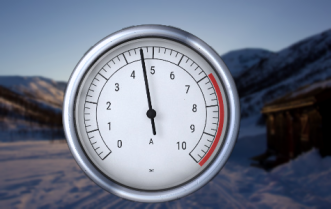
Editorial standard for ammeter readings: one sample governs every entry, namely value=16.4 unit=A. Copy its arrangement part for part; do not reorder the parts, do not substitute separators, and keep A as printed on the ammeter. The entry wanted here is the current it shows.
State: value=4.6 unit=A
